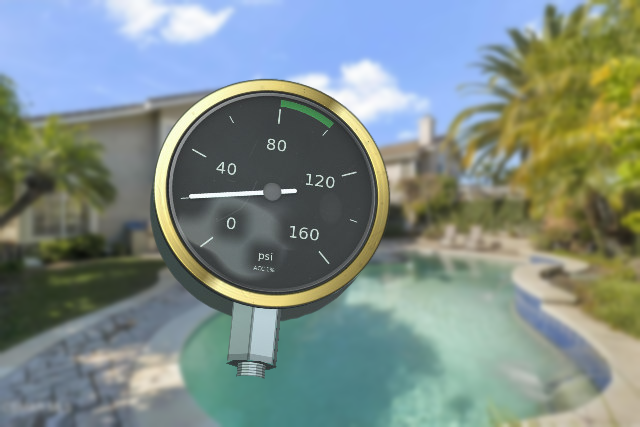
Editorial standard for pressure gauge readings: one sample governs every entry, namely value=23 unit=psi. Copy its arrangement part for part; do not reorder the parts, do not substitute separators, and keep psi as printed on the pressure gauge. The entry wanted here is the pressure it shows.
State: value=20 unit=psi
